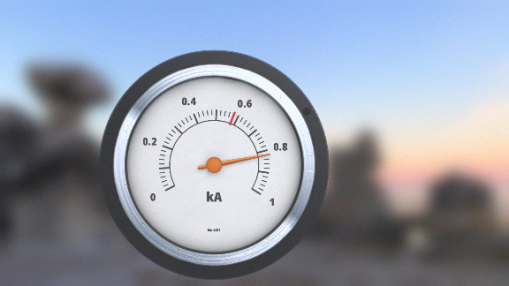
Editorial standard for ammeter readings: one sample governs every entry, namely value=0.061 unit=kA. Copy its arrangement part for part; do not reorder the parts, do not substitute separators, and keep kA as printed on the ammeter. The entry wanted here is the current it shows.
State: value=0.82 unit=kA
